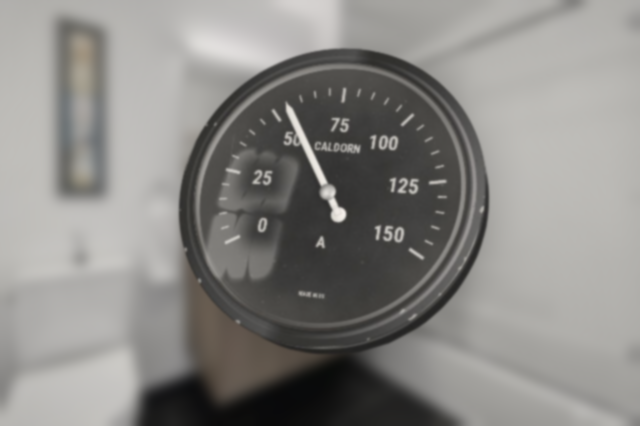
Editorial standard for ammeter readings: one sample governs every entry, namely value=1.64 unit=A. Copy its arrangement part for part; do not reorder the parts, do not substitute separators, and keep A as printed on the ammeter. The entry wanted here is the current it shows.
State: value=55 unit=A
